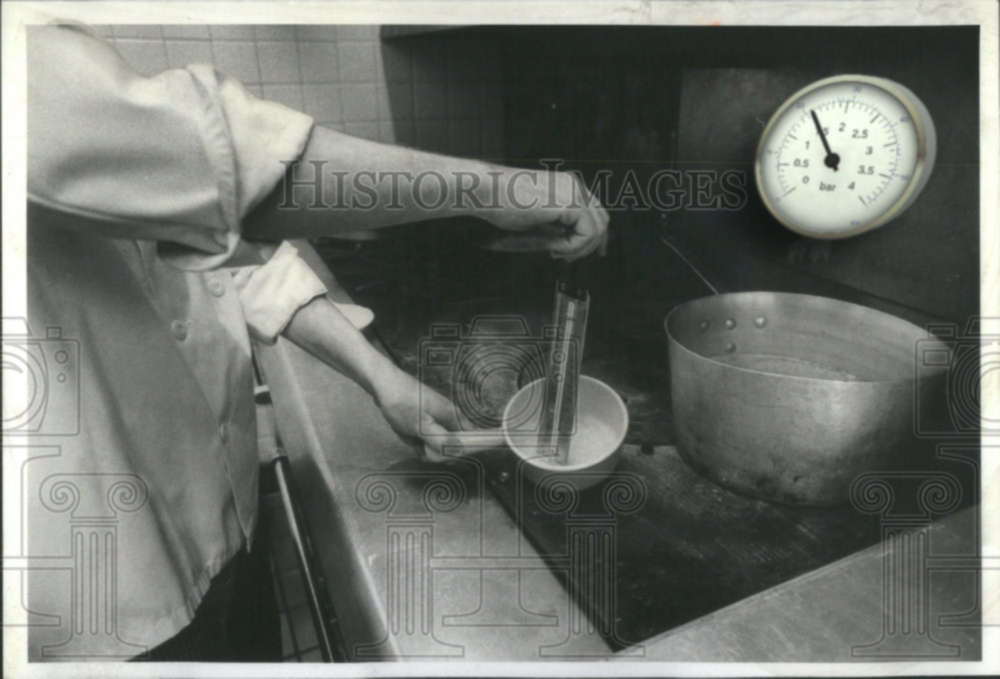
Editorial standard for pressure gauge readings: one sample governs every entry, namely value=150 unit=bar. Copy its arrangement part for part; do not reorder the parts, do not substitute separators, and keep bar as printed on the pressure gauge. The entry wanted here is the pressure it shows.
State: value=1.5 unit=bar
